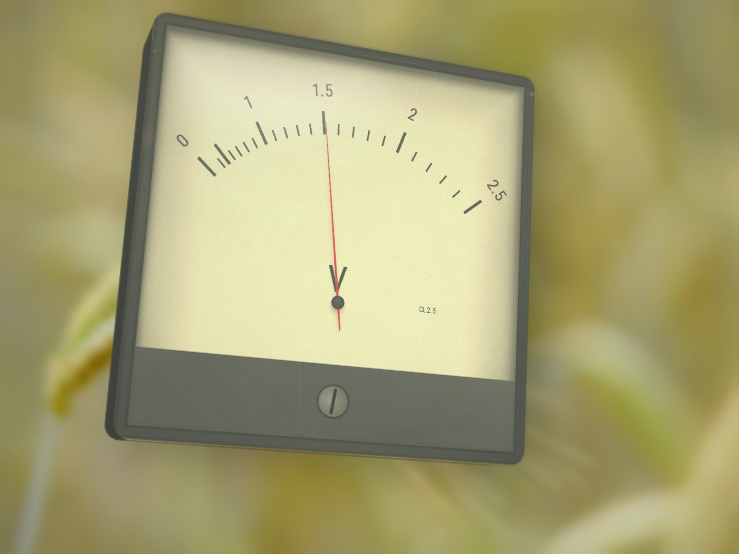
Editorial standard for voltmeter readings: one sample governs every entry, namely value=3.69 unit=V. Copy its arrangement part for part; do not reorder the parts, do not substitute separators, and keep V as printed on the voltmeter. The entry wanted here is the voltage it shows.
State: value=1.5 unit=V
